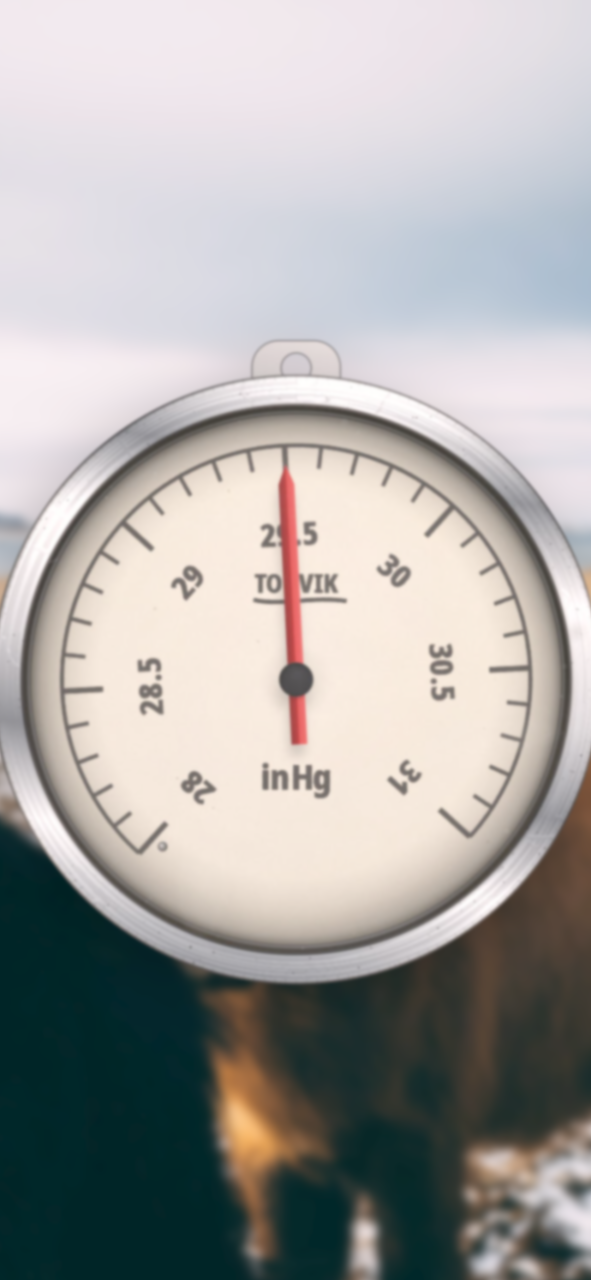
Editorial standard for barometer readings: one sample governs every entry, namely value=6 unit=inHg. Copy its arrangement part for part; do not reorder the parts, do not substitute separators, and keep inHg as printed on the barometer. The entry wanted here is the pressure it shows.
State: value=29.5 unit=inHg
